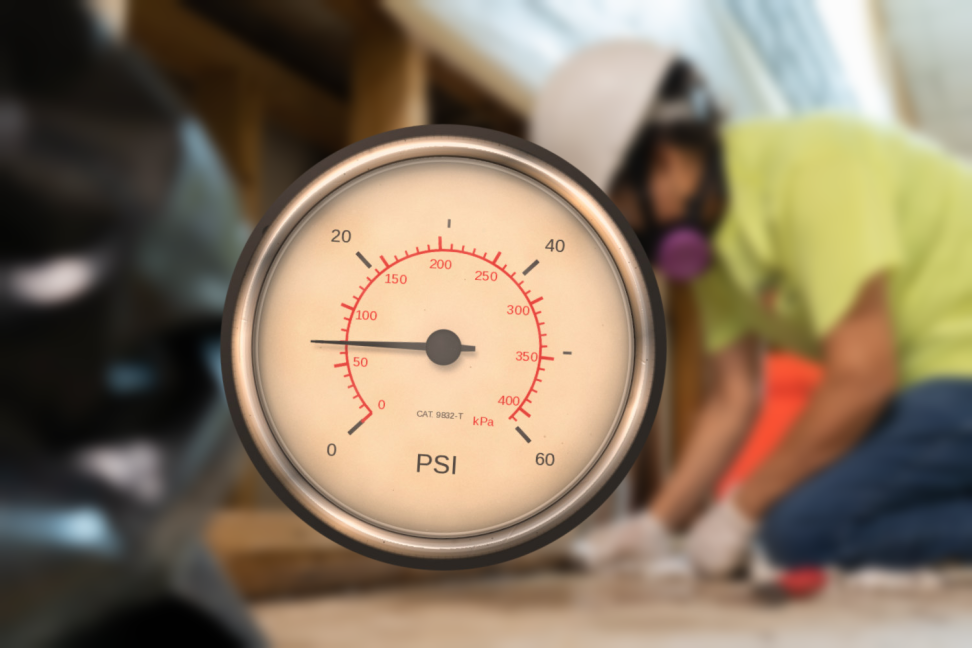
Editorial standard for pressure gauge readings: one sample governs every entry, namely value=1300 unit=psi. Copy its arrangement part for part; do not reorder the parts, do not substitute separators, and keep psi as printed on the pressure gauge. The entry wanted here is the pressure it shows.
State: value=10 unit=psi
